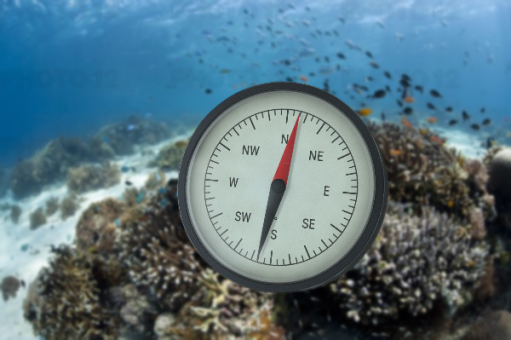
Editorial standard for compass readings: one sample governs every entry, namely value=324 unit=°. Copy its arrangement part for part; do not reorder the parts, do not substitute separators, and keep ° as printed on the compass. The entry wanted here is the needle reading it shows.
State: value=10 unit=°
